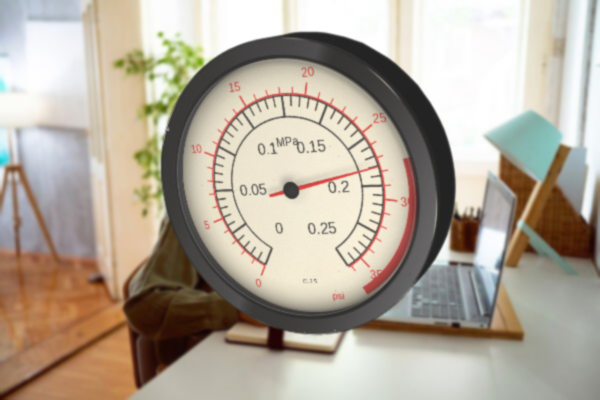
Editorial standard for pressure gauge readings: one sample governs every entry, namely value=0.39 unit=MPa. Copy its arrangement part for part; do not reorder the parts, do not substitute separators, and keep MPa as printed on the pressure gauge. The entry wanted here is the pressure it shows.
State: value=0.19 unit=MPa
